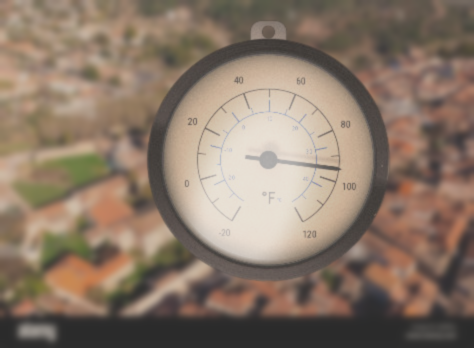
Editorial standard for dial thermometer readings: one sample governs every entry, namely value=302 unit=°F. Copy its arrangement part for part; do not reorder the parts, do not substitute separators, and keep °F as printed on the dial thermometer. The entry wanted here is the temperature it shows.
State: value=95 unit=°F
